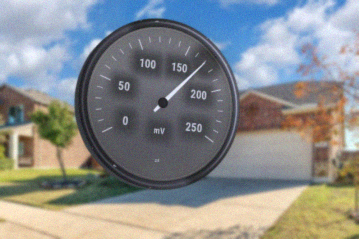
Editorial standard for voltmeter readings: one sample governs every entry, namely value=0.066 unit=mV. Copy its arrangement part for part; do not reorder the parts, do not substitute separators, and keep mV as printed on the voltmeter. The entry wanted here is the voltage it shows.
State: value=170 unit=mV
